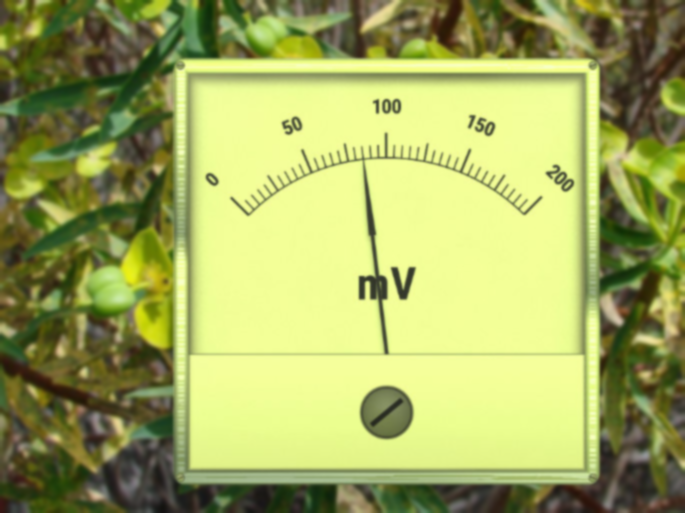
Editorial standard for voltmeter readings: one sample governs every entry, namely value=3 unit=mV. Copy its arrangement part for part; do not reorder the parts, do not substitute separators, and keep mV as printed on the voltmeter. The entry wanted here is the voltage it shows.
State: value=85 unit=mV
